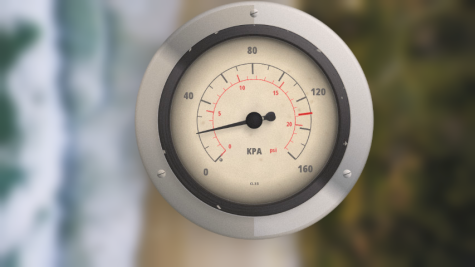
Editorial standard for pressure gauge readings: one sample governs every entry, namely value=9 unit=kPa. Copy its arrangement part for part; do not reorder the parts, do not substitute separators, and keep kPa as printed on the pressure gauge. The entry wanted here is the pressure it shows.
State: value=20 unit=kPa
